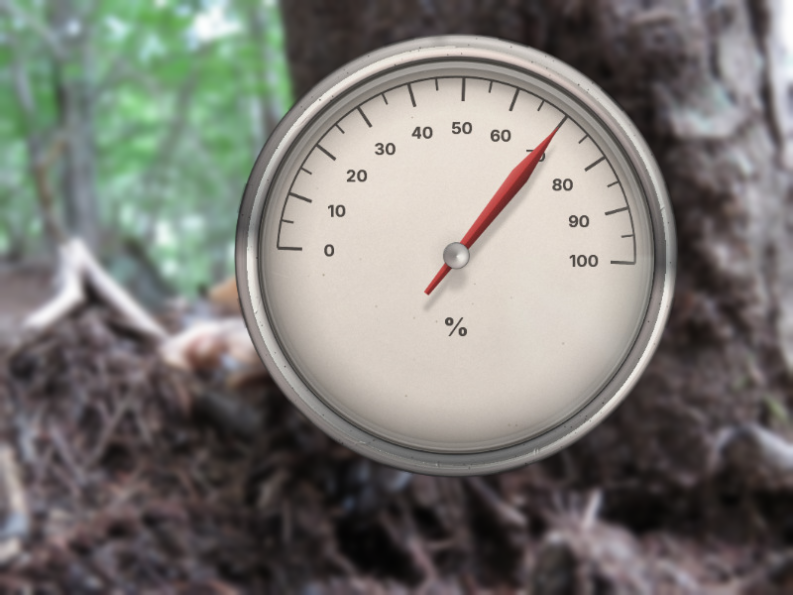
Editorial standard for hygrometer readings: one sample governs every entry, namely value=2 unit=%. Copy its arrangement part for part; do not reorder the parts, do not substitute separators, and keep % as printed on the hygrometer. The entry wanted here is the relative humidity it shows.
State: value=70 unit=%
